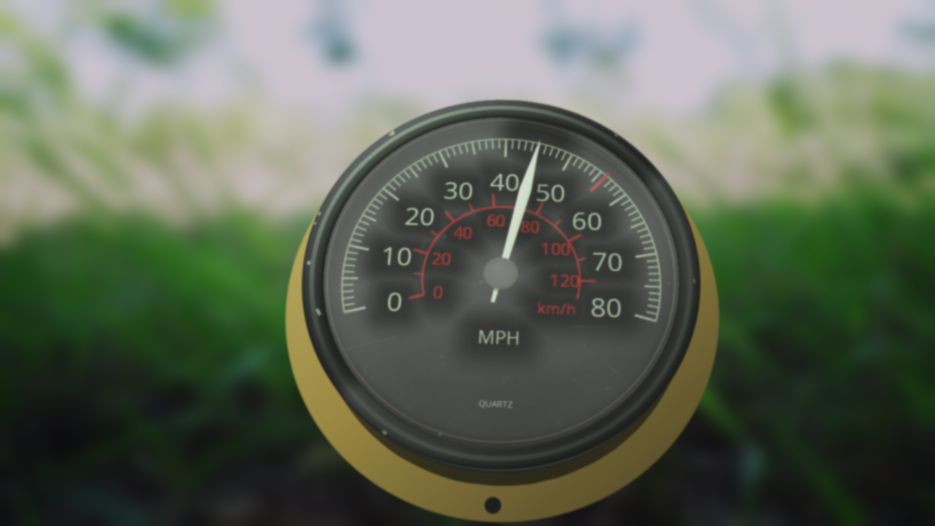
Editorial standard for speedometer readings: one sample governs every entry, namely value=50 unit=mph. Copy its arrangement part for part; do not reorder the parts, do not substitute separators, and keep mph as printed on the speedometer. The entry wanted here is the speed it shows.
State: value=45 unit=mph
